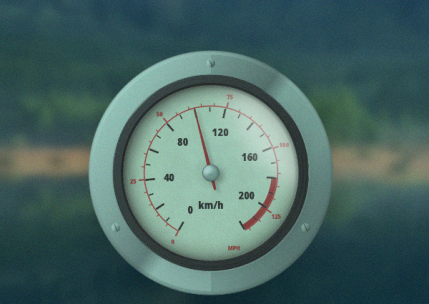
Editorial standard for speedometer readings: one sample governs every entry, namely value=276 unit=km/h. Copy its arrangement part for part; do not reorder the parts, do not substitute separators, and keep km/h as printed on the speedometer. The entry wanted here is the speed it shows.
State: value=100 unit=km/h
